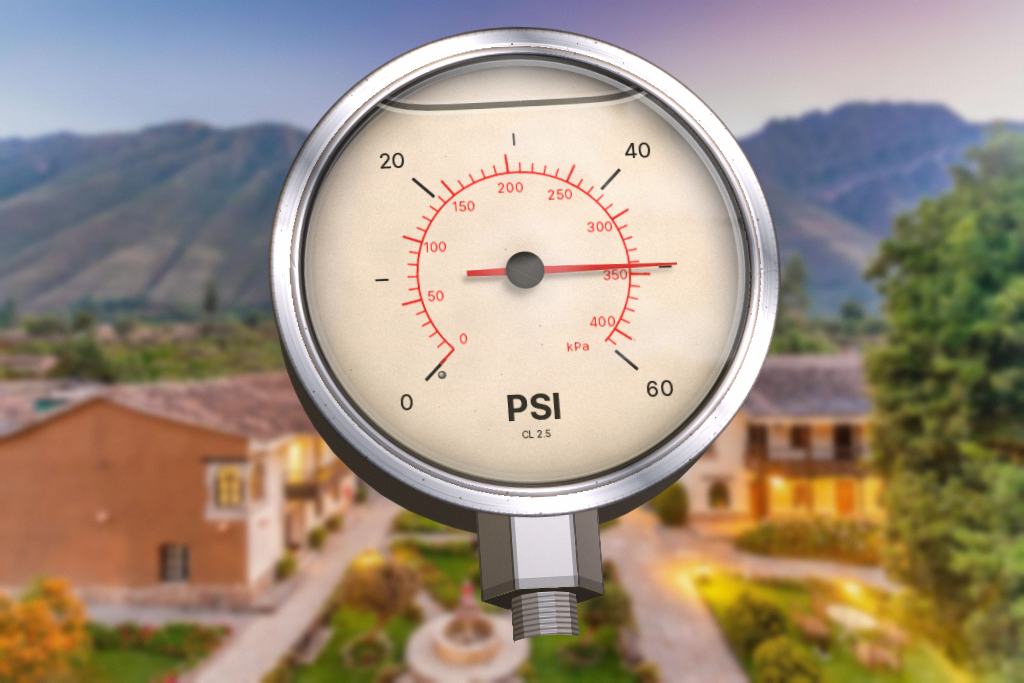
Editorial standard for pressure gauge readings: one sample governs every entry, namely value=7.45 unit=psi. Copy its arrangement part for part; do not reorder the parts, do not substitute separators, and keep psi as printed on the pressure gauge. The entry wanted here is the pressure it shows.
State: value=50 unit=psi
